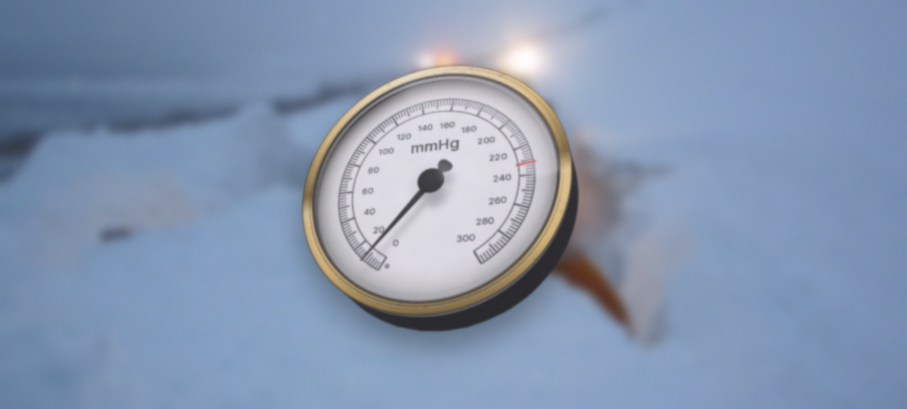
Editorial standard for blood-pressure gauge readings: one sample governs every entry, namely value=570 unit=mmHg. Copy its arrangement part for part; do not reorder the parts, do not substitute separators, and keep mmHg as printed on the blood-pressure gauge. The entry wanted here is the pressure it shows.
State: value=10 unit=mmHg
